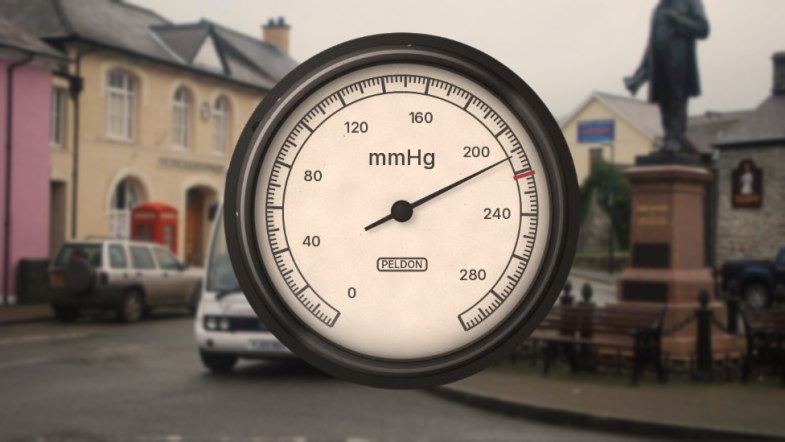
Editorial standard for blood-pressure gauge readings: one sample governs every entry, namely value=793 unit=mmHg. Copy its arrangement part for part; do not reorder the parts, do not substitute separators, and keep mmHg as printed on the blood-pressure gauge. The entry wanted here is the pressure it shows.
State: value=212 unit=mmHg
